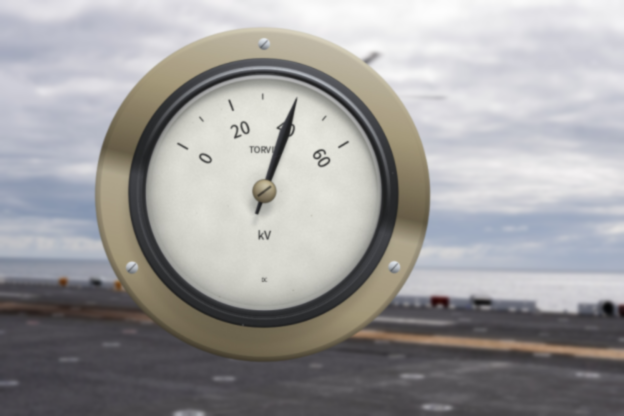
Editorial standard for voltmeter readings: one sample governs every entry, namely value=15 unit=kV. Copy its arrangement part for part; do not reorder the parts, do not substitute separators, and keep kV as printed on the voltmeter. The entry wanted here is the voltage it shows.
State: value=40 unit=kV
